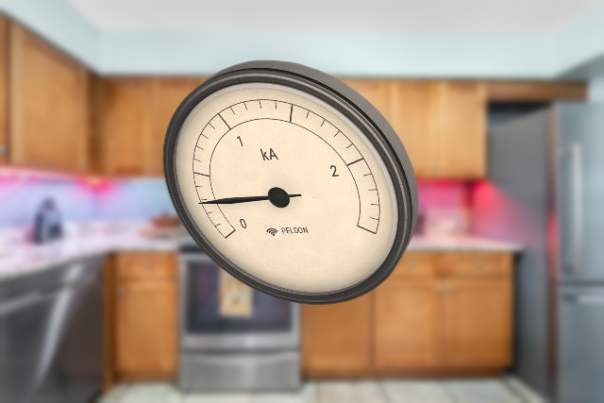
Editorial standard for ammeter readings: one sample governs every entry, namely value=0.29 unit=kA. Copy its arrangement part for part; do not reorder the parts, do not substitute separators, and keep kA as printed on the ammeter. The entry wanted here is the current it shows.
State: value=0.3 unit=kA
